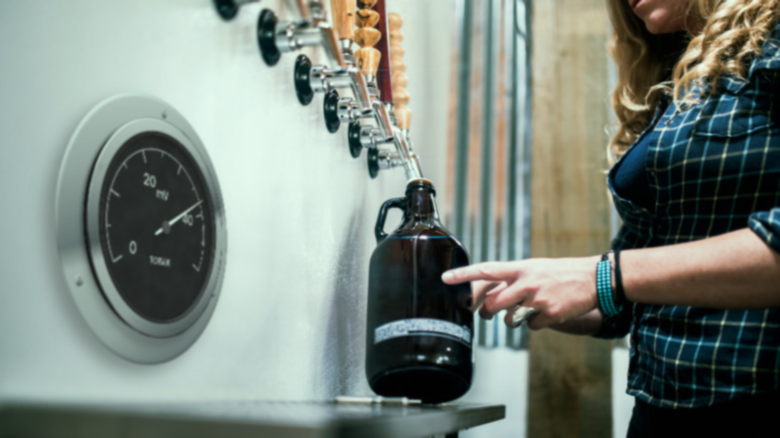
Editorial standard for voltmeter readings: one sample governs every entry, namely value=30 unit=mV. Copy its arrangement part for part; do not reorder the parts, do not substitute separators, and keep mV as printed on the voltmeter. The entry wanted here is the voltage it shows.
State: value=37.5 unit=mV
